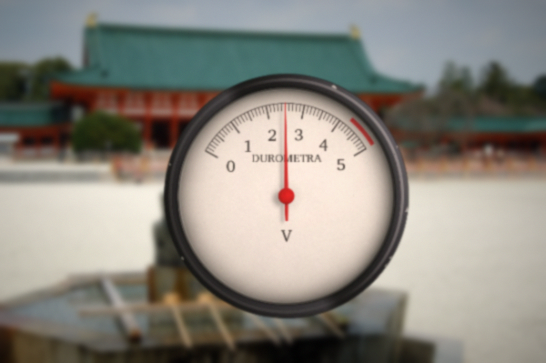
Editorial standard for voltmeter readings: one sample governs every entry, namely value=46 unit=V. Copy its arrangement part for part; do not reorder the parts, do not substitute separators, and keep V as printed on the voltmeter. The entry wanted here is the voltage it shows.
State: value=2.5 unit=V
